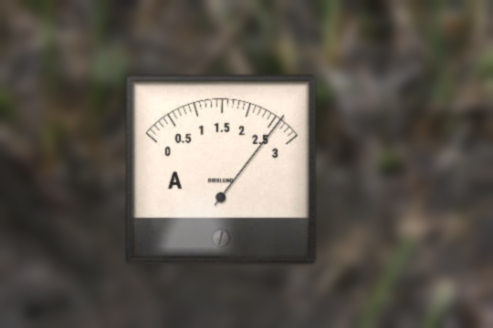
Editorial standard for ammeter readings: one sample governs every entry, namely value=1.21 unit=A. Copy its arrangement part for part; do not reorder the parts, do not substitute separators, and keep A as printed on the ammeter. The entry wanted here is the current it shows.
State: value=2.6 unit=A
